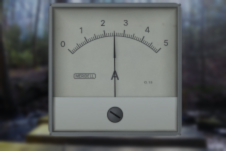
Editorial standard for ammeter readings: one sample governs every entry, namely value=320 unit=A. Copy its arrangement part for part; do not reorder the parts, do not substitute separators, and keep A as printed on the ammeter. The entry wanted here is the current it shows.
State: value=2.5 unit=A
